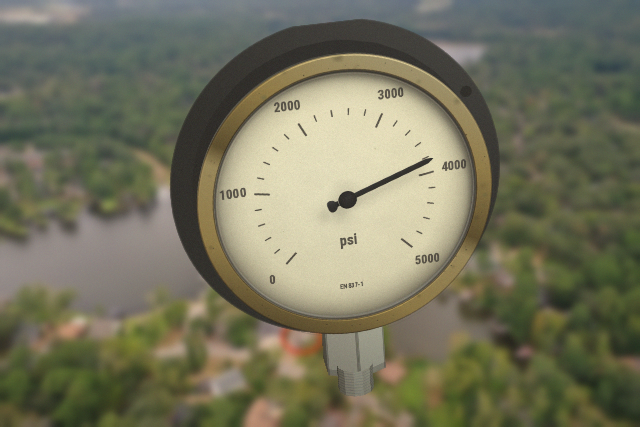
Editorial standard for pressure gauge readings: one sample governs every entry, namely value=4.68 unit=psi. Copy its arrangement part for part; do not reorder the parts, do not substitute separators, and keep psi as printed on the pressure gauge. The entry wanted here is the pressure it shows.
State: value=3800 unit=psi
